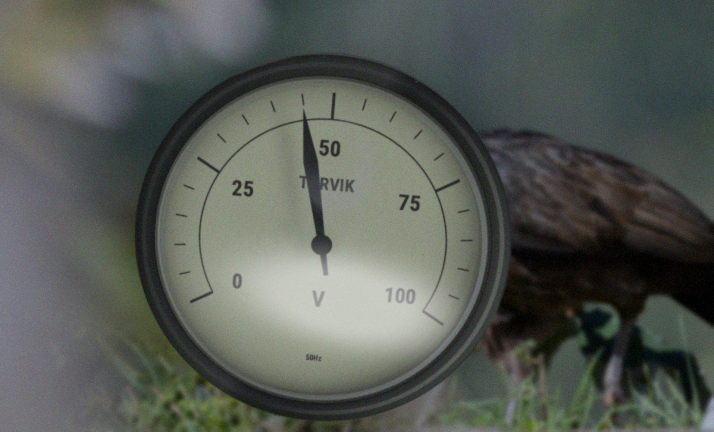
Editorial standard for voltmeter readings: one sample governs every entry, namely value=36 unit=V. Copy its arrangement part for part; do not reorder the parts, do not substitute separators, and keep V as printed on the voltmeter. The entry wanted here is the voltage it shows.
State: value=45 unit=V
